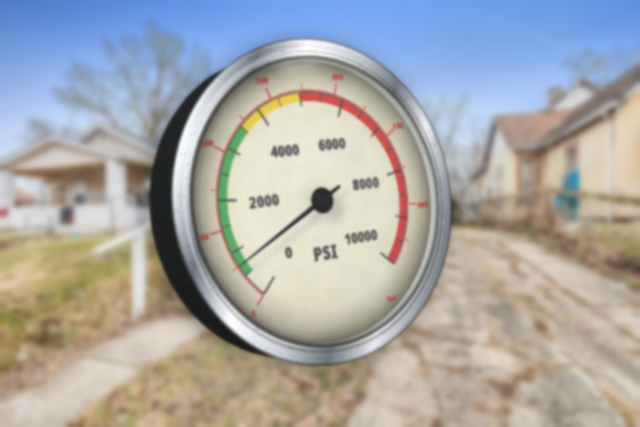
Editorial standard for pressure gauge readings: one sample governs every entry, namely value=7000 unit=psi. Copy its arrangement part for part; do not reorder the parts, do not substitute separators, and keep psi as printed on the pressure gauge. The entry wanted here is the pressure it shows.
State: value=750 unit=psi
